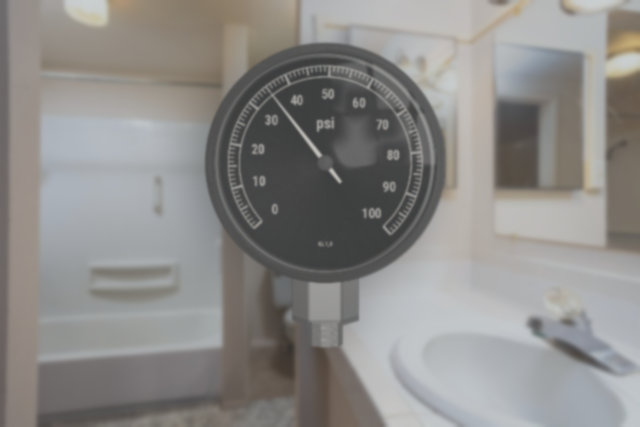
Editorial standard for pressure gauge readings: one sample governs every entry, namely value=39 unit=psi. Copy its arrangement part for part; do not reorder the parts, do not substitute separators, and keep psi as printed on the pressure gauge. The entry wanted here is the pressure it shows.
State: value=35 unit=psi
